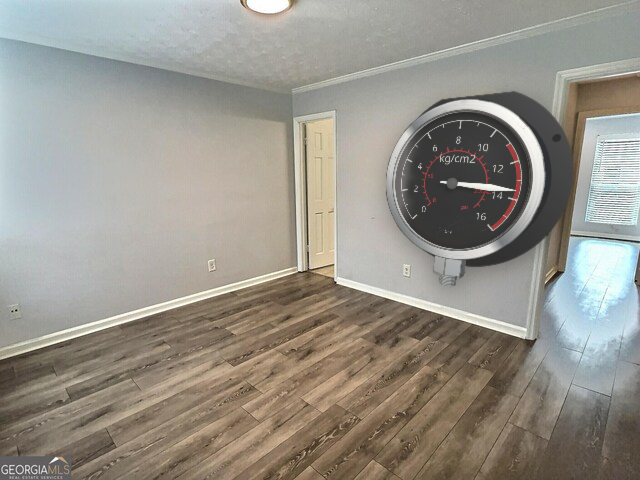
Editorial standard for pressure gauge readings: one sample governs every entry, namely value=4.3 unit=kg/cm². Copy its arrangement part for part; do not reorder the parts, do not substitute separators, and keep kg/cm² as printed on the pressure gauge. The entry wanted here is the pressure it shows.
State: value=13.5 unit=kg/cm²
